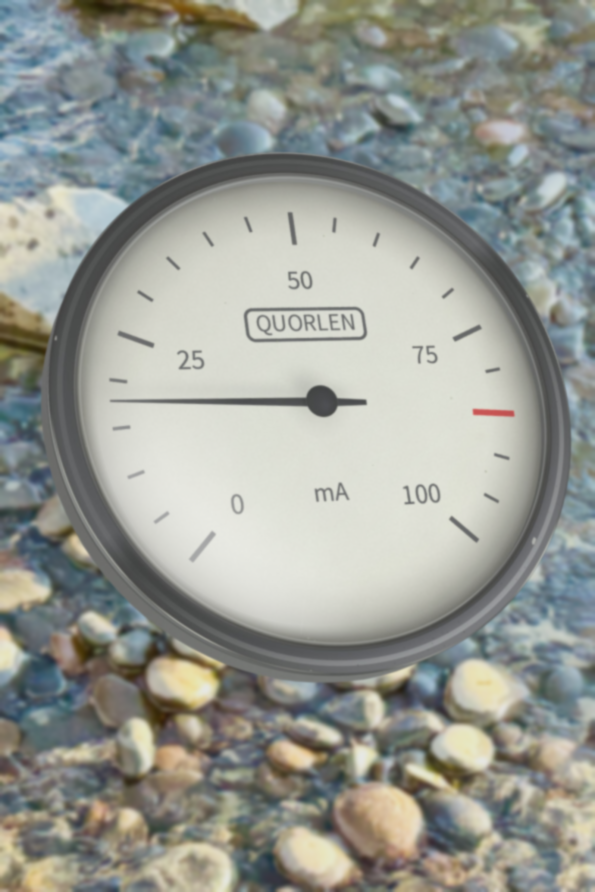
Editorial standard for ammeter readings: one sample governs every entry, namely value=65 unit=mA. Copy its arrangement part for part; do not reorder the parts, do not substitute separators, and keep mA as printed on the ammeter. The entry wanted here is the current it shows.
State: value=17.5 unit=mA
